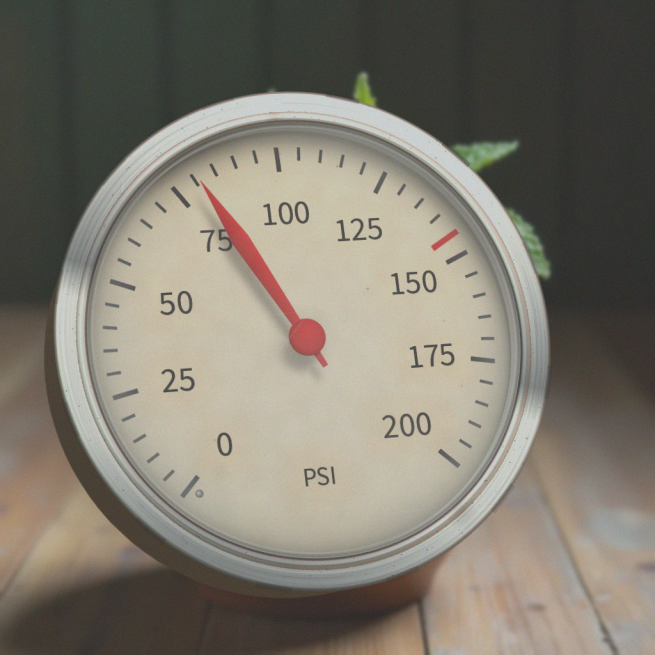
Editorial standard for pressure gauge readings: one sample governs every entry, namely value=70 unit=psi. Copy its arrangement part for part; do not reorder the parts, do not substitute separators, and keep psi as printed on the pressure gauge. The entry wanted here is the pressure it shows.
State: value=80 unit=psi
